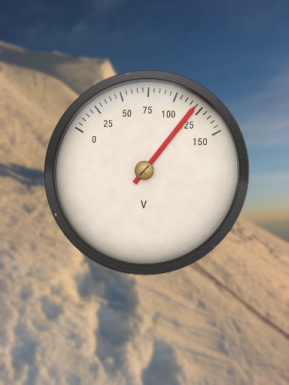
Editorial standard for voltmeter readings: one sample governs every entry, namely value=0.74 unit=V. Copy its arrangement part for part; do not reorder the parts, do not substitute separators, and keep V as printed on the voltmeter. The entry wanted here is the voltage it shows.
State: value=120 unit=V
